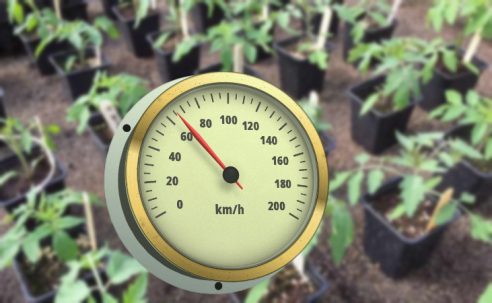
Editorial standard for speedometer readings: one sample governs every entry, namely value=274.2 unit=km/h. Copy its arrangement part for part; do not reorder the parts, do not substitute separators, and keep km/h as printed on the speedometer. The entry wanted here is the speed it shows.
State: value=65 unit=km/h
